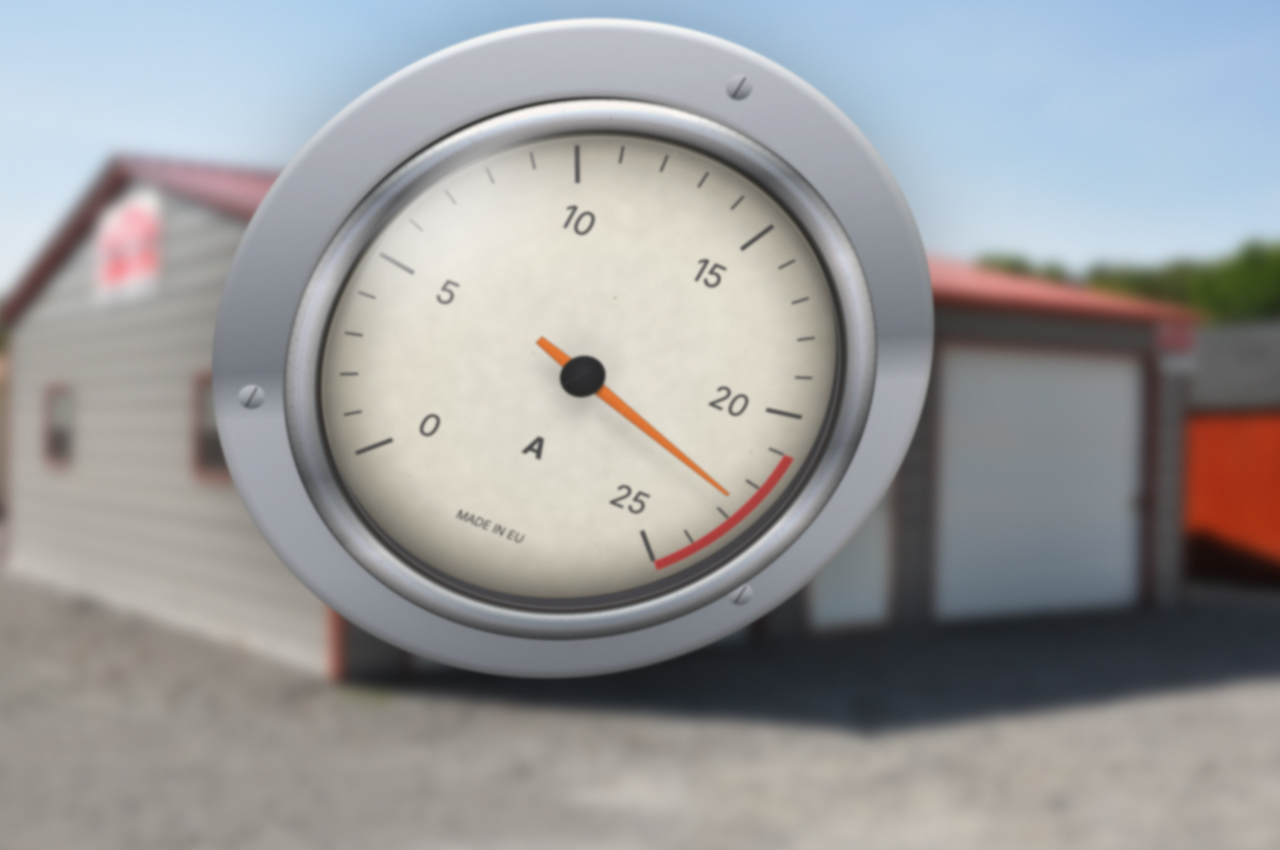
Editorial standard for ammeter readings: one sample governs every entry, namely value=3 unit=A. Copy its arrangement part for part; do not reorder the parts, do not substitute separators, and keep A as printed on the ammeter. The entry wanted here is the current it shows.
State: value=22.5 unit=A
